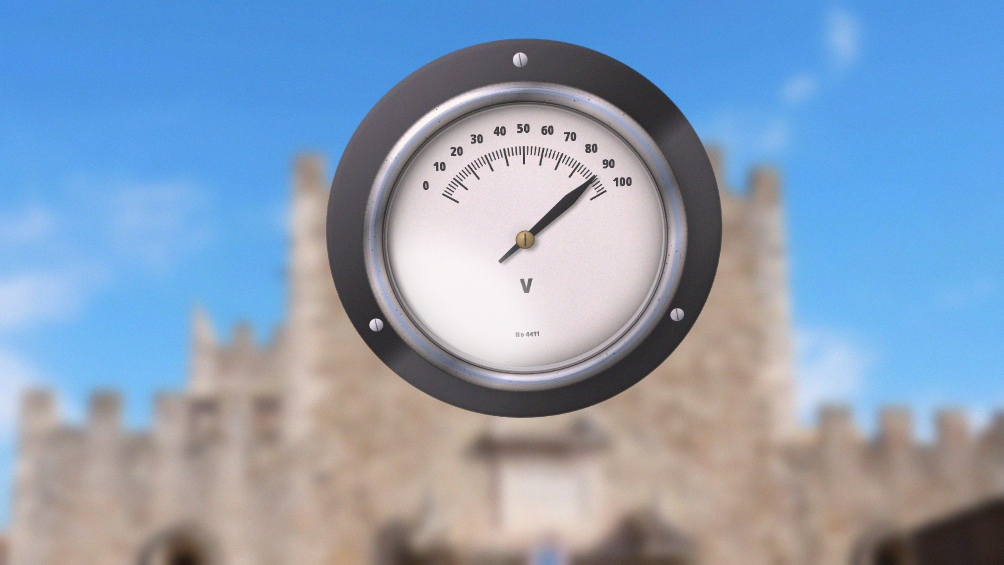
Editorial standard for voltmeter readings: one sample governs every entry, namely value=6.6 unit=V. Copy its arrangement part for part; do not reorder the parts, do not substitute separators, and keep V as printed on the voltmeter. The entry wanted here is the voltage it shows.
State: value=90 unit=V
